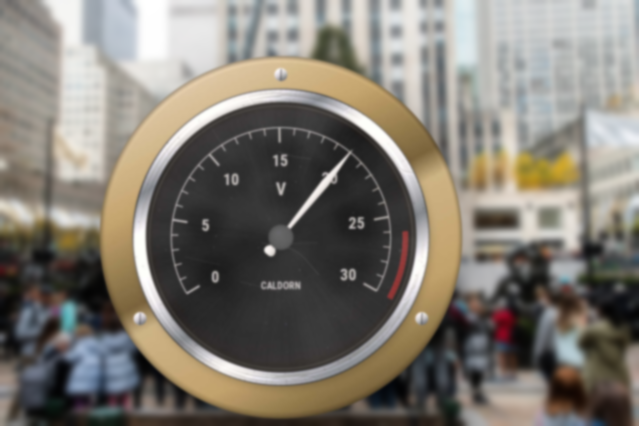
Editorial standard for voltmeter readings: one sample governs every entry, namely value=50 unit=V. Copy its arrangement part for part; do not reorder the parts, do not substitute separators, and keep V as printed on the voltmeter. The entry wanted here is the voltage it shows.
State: value=20 unit=V
